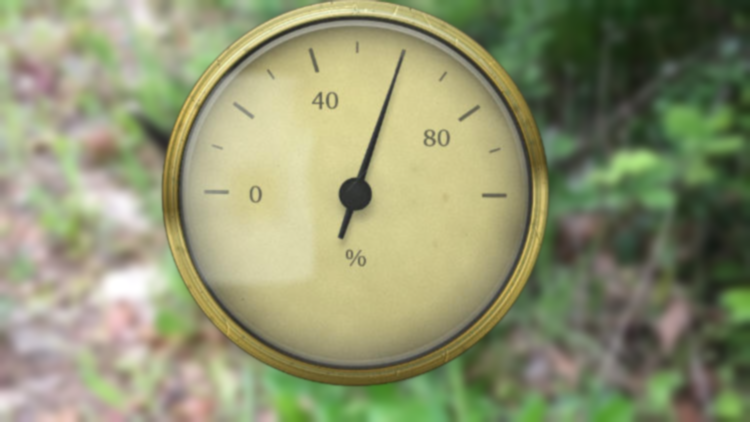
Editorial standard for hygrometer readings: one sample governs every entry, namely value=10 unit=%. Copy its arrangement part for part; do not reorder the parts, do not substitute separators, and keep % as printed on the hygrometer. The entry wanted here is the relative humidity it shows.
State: value=60 unit=%
